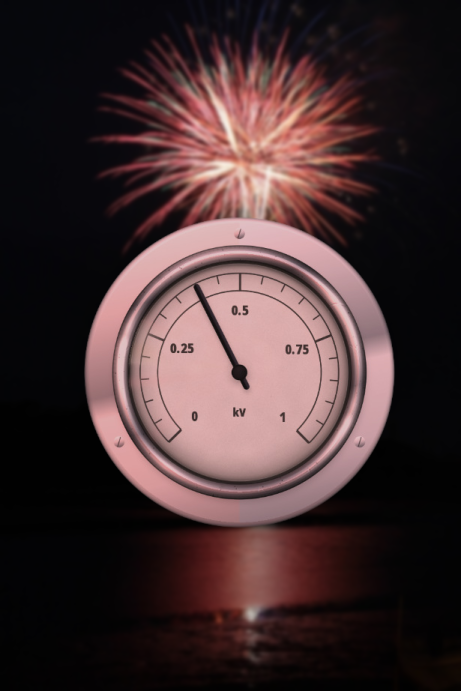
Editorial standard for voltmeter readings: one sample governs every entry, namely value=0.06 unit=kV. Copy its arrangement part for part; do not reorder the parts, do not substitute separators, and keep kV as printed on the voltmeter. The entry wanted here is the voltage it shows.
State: value=0.4 unit=kV
